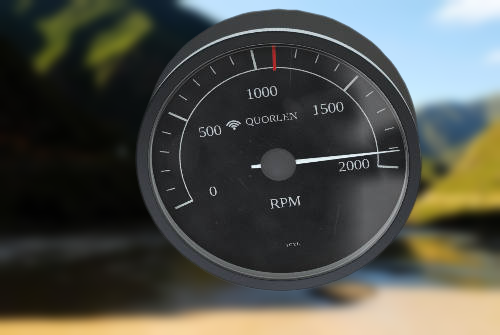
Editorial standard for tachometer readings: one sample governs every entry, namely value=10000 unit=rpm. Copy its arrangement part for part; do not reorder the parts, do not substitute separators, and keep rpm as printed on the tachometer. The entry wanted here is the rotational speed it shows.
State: value=1900 unit=rpm
